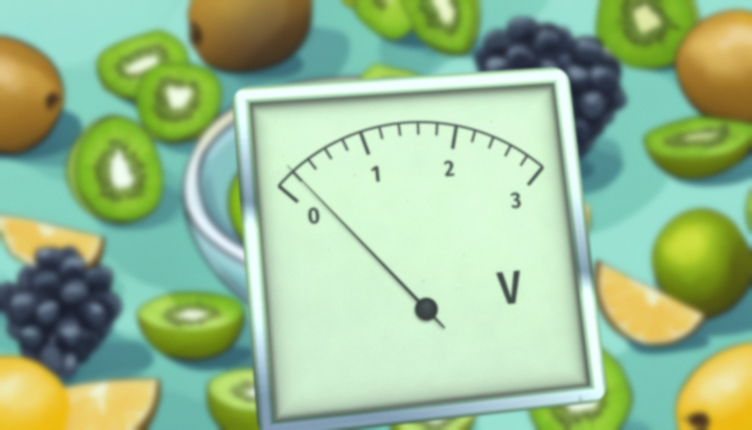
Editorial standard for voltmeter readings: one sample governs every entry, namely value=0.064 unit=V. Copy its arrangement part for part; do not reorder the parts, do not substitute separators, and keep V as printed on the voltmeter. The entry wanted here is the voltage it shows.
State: value=0.2 unit=V
